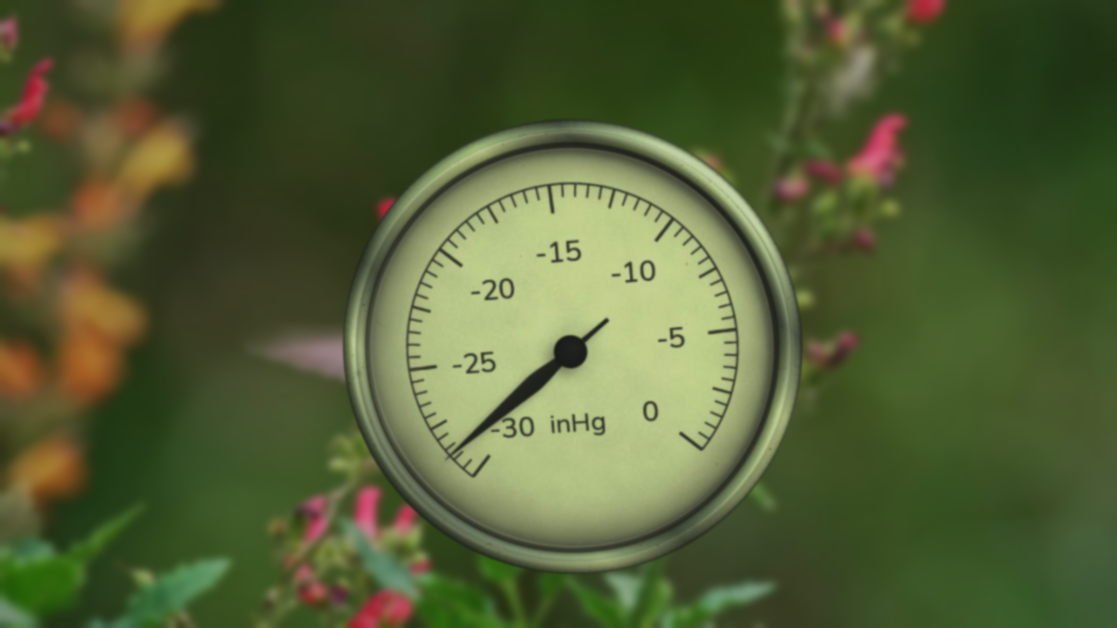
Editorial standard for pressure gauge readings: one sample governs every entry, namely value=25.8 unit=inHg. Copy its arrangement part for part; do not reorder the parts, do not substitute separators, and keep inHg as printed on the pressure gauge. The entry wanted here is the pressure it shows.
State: value=-28.75 unit=inHg
